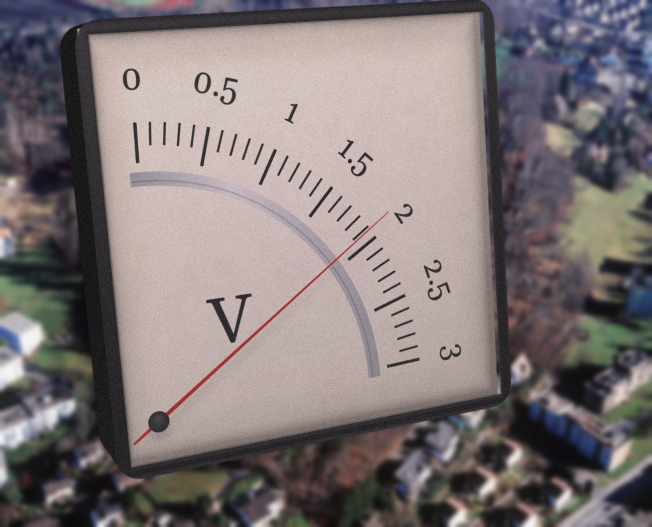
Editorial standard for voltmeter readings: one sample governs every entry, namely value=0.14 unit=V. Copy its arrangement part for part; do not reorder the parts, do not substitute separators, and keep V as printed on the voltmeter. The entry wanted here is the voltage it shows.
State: value=1.9 unit=V
